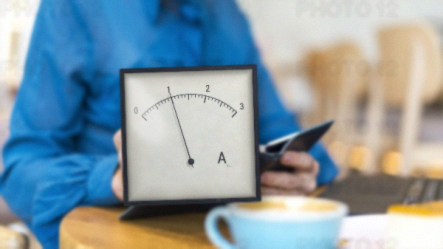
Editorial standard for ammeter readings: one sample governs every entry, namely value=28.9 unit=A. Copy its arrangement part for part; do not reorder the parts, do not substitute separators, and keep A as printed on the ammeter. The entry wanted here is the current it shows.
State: value=1 unit=A
